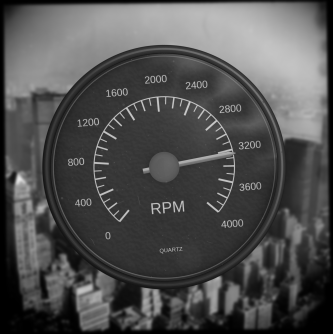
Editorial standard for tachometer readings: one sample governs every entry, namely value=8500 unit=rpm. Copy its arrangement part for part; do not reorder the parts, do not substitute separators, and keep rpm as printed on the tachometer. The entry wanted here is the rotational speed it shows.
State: value=3250 unit=rpm
